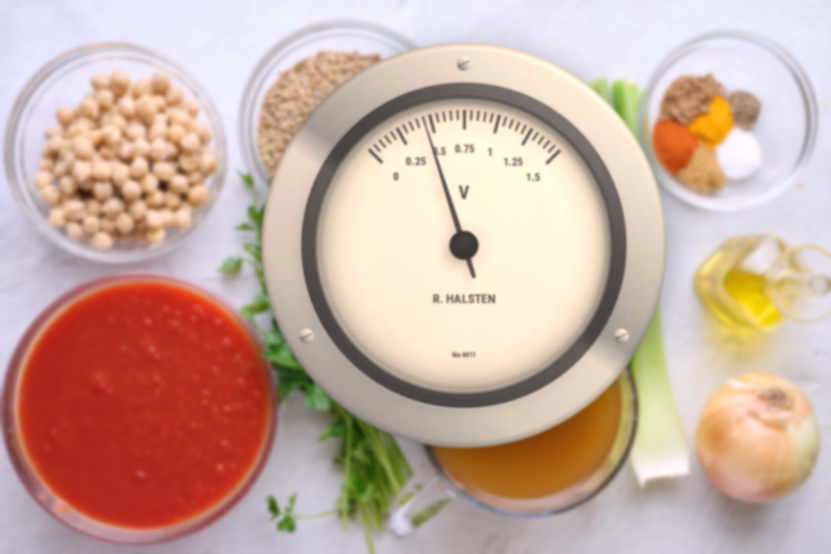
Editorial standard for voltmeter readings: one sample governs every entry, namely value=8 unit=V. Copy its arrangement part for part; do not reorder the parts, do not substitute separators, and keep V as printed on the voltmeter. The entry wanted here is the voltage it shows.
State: value=0.45 unit=V
